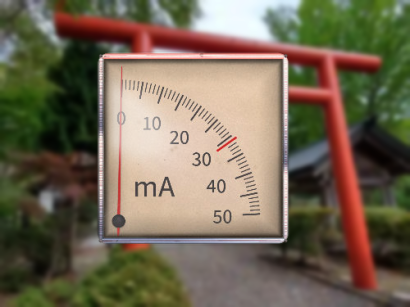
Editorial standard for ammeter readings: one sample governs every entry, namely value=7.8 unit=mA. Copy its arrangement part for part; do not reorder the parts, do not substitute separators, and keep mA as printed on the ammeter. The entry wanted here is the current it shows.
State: value=0 unit=mA
